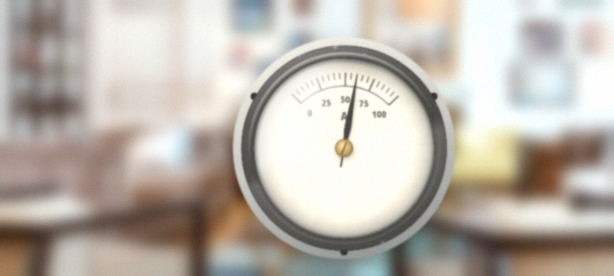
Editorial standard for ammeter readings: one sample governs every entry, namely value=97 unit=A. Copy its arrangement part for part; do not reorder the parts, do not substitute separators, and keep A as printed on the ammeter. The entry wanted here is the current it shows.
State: value=60 unit=A
